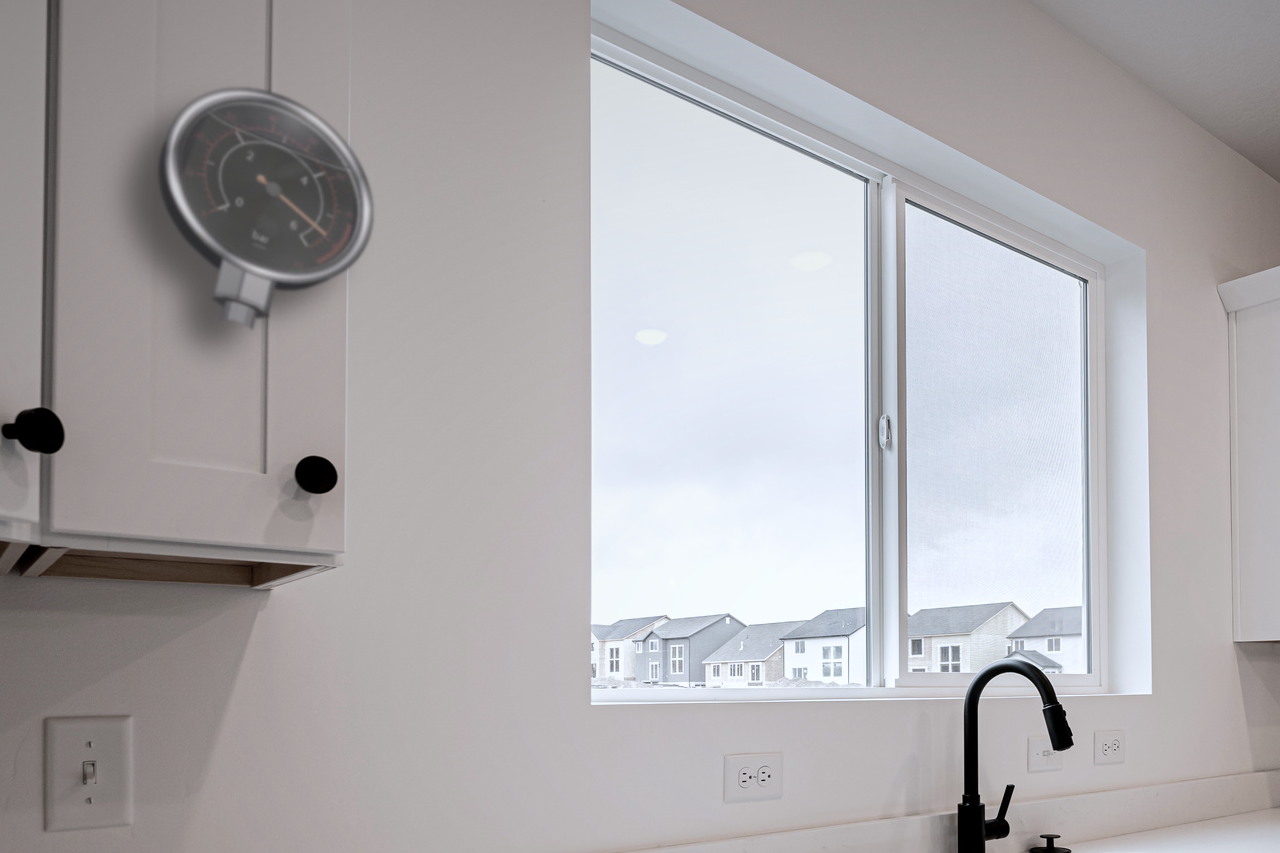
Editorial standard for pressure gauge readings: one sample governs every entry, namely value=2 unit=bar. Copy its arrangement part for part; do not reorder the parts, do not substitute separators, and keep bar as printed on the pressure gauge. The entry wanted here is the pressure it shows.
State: value=5.5 unit=bar
